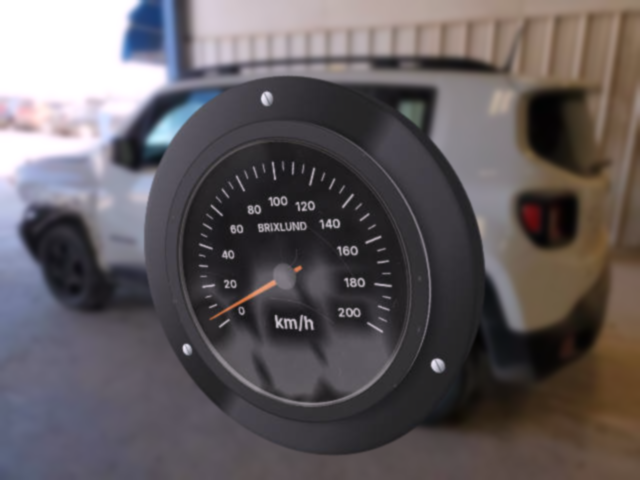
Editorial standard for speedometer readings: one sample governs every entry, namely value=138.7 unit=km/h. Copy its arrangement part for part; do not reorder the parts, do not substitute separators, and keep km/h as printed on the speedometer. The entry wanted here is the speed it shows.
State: value=5 unit=km/h
